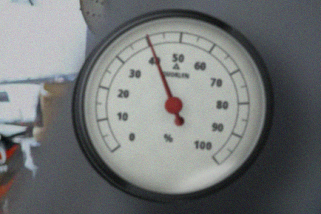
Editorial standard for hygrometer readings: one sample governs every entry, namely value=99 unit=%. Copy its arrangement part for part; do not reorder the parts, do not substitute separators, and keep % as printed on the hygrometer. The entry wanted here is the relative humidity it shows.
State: value=40 unit=%
